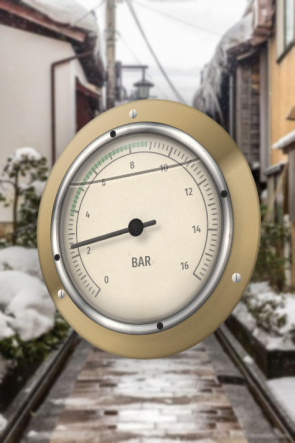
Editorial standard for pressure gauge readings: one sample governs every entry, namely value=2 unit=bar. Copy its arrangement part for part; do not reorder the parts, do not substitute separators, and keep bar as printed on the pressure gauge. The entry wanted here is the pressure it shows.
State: value=2.4 unit=bar
